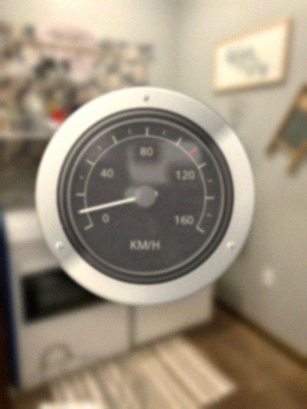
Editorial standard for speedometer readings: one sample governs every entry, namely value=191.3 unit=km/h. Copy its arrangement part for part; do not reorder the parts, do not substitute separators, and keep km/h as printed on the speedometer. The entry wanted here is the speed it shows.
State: value=10 unit=km/h
